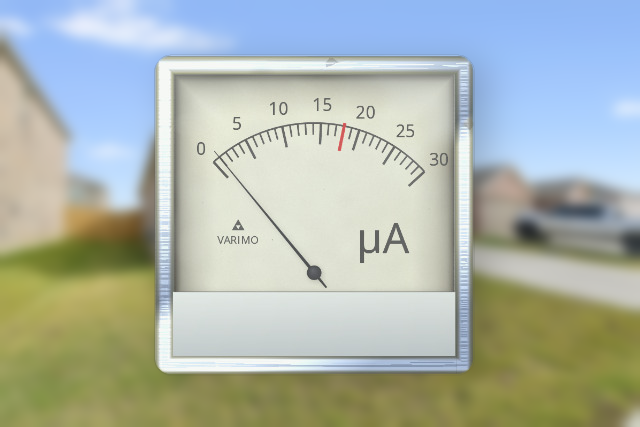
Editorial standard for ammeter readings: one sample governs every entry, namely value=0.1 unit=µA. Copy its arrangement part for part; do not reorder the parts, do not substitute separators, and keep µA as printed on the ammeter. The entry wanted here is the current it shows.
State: value=1 unit=µA
